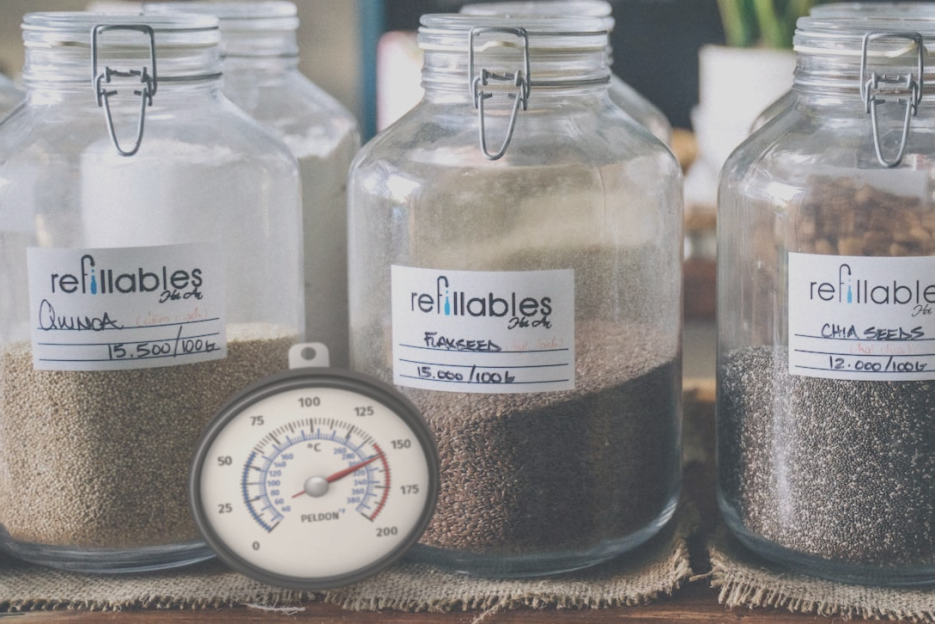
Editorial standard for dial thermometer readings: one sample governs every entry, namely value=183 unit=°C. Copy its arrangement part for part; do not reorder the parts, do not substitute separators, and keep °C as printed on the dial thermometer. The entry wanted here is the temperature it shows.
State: value=150 unit=°C
